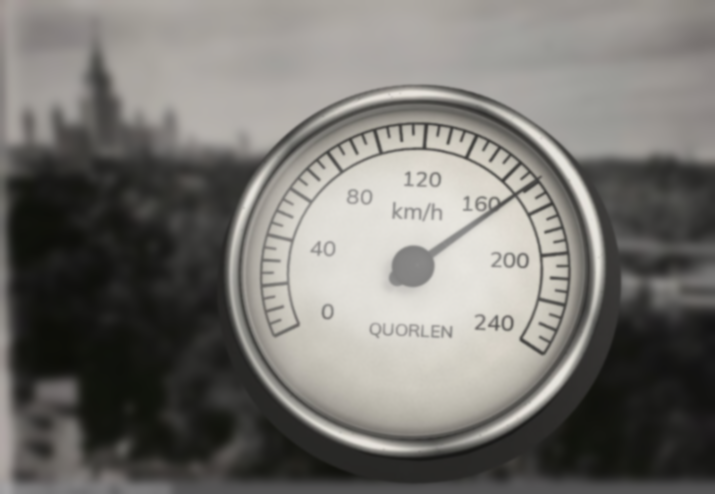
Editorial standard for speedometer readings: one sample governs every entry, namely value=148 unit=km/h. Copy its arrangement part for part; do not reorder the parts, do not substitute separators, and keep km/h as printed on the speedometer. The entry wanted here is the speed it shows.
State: value=170 unit=km/h
